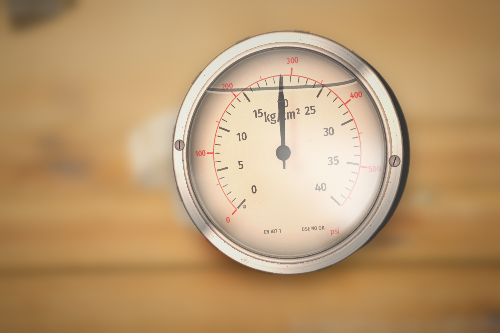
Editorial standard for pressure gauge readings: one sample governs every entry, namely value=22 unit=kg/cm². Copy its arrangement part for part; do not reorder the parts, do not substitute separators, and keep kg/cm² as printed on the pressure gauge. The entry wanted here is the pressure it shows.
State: value=20 unit=kg/cm²
